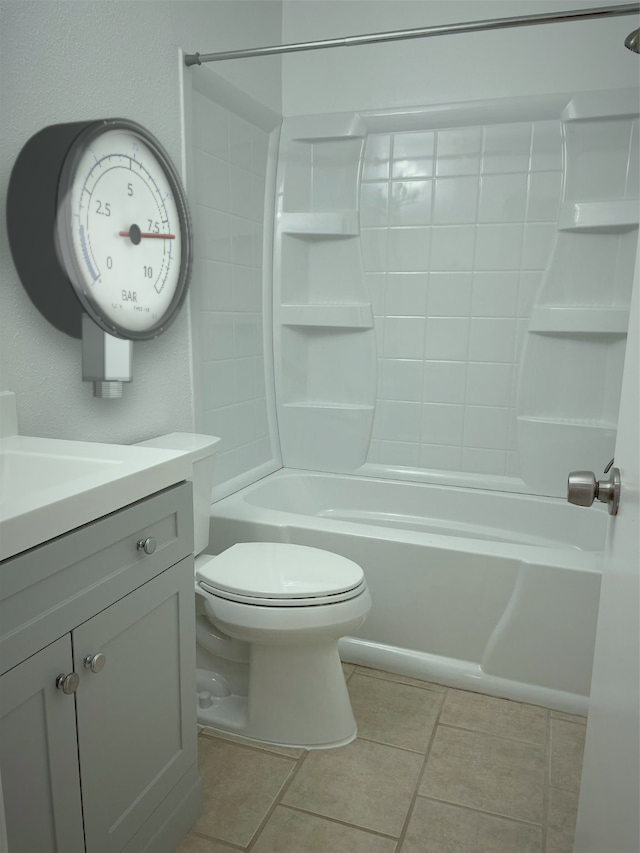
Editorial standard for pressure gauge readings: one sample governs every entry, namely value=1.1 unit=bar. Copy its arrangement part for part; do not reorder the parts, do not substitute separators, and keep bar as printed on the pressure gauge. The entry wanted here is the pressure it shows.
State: value=8 unit=bar
